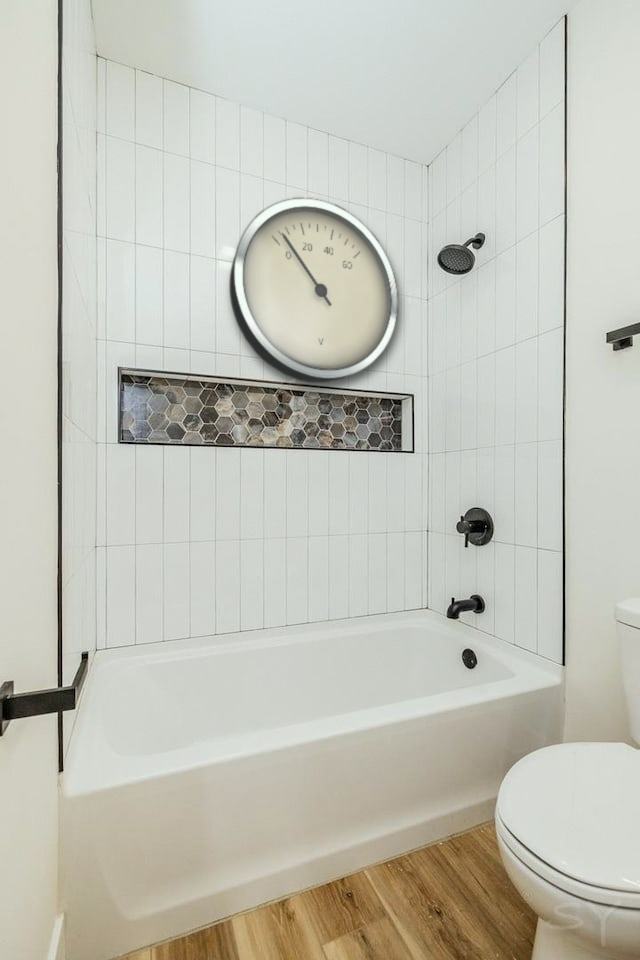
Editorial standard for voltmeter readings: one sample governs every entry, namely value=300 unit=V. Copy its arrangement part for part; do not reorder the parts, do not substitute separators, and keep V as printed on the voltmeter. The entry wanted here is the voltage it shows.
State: value=5 unit=V
